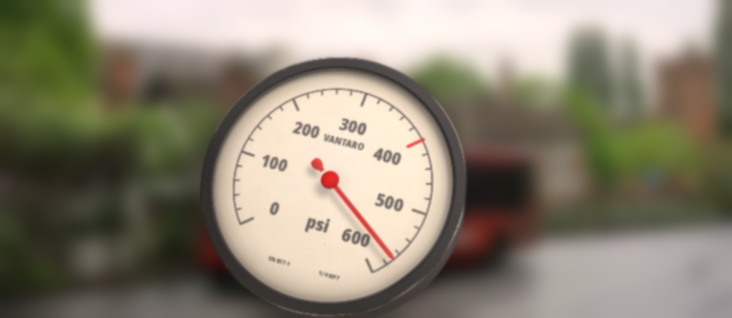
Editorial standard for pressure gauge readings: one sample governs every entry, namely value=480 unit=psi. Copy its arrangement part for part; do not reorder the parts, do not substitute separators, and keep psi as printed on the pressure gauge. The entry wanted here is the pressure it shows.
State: value=570 unit=psi
